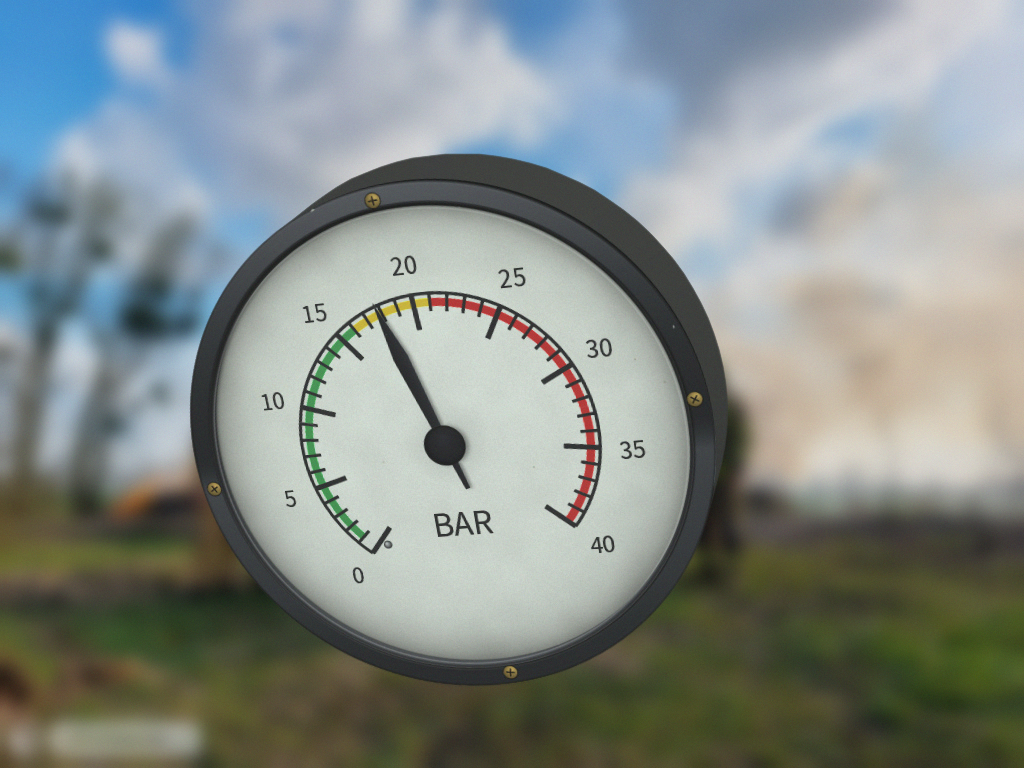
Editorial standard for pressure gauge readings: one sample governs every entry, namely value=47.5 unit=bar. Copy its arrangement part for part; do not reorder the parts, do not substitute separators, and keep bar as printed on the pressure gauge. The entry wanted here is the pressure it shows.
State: value=18 unit=bar
